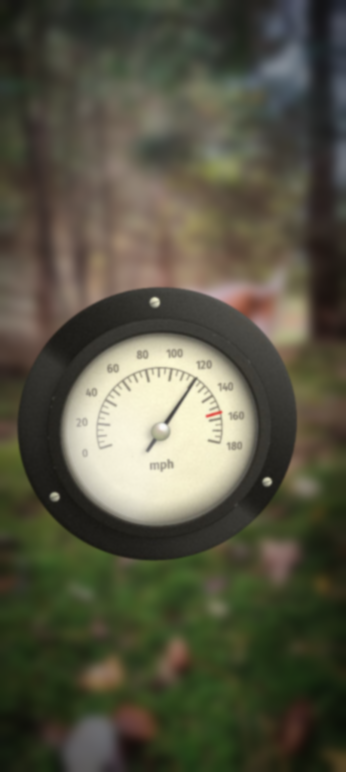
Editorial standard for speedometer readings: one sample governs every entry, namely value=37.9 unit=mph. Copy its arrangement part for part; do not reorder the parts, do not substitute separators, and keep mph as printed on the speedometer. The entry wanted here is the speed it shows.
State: value=120 unit=mph
